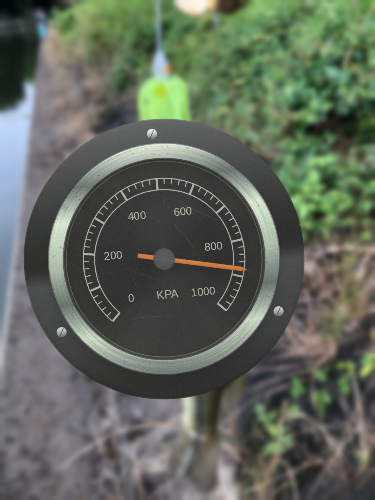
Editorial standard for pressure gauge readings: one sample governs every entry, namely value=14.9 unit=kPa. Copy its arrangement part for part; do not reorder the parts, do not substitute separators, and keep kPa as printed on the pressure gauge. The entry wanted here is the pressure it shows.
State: value=880 unit=kPa
